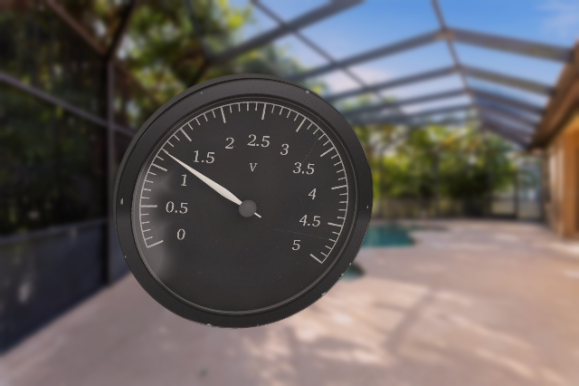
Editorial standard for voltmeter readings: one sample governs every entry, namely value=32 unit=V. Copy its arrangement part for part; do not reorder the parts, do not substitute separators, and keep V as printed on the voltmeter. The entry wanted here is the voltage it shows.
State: value=1.2 unit=V
